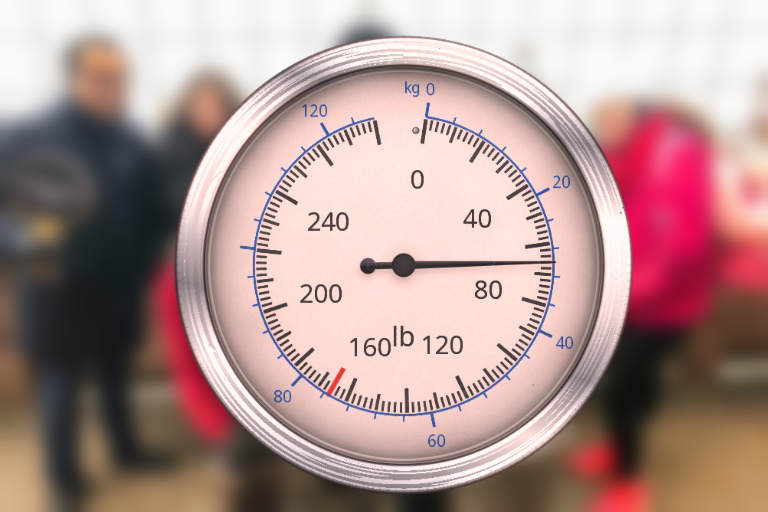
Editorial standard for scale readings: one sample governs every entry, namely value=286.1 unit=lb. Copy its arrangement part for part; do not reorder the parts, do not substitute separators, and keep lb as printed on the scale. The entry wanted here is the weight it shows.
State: value=66 unit=lb
